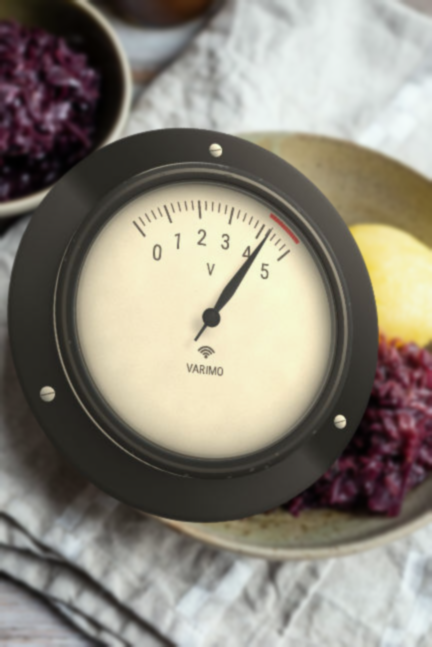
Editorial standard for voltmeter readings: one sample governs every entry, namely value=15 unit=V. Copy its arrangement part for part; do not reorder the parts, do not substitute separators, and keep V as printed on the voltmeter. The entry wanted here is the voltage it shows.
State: value=4.2 unit=V
